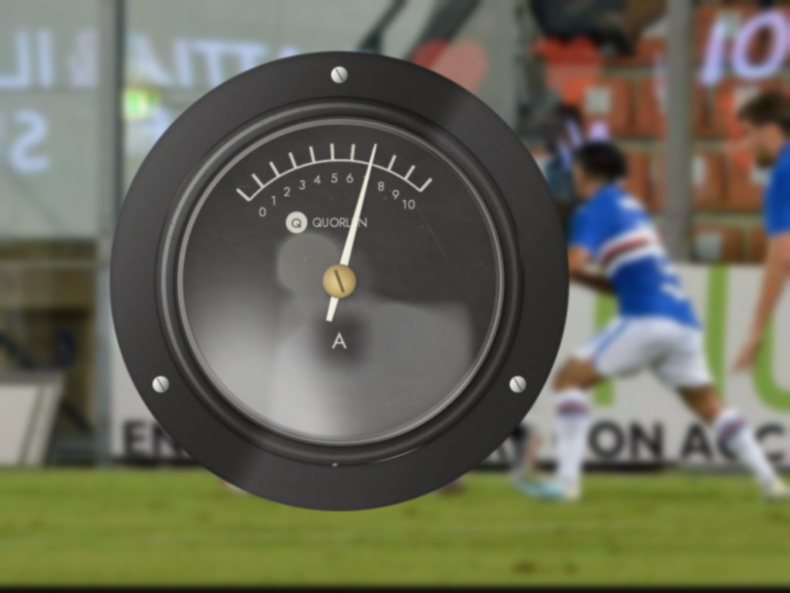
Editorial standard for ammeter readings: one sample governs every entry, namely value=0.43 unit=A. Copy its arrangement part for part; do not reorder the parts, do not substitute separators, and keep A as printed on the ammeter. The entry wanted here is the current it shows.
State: value=7 unit=A
